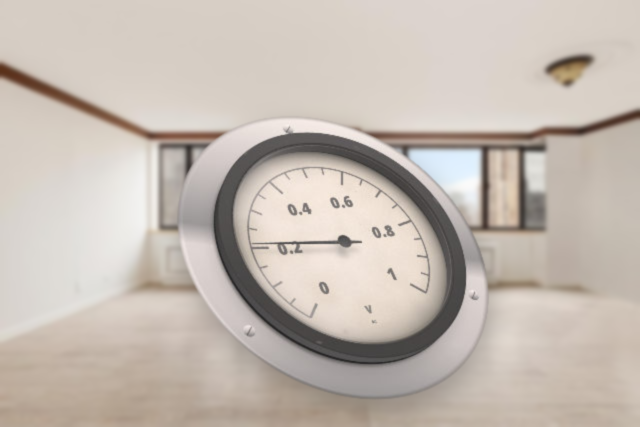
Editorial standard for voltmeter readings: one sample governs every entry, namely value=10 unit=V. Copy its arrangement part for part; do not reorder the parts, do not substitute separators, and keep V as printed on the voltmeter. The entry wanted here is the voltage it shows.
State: value=0.2 unit=V
